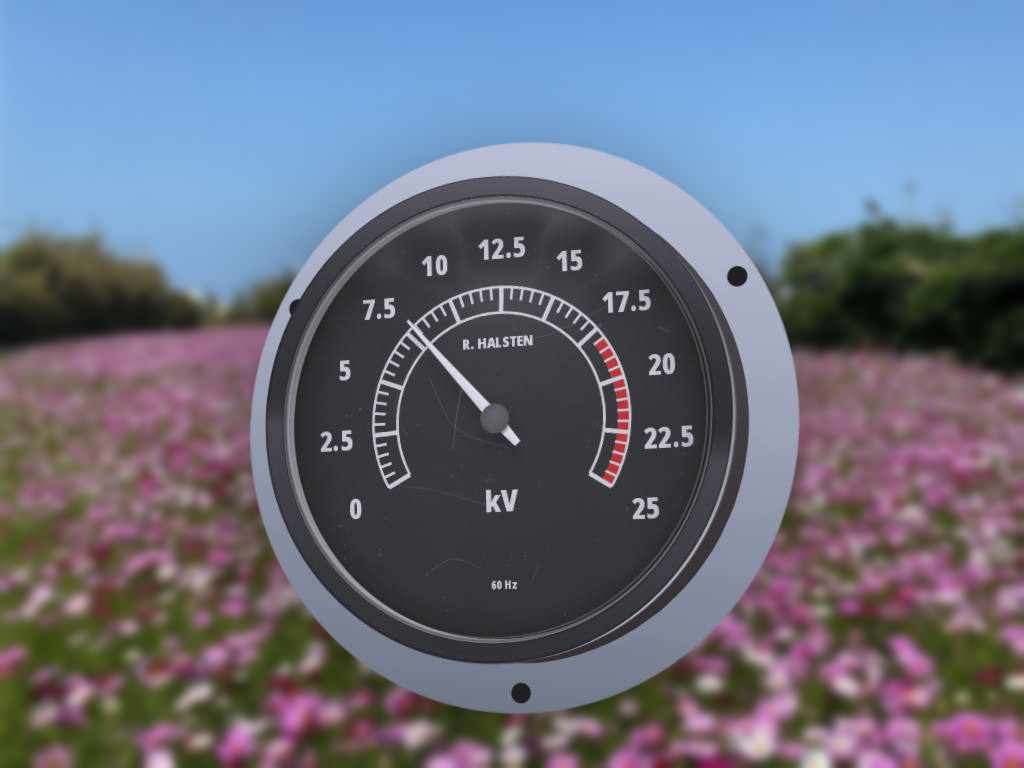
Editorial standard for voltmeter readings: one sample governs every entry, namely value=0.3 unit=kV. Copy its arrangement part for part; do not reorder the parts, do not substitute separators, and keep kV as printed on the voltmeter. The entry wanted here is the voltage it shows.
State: value=8 unit=kV
